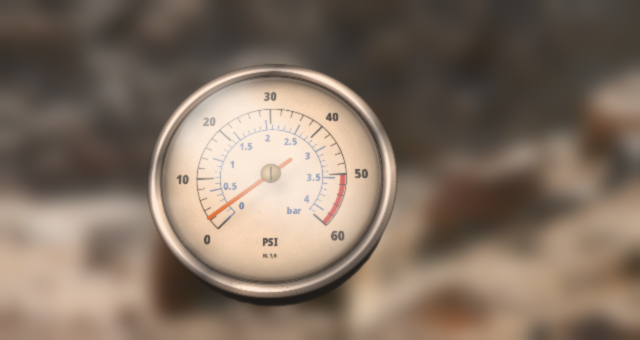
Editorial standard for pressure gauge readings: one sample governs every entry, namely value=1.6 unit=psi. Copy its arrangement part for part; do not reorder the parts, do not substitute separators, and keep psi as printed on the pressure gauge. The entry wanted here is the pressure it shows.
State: value=2 unit=psi
